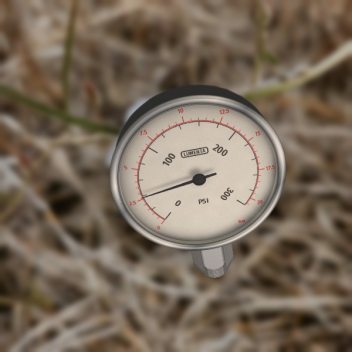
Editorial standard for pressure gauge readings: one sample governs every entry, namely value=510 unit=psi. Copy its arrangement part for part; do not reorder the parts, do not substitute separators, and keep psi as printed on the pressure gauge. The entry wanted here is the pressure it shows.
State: value=40 unit=psi
